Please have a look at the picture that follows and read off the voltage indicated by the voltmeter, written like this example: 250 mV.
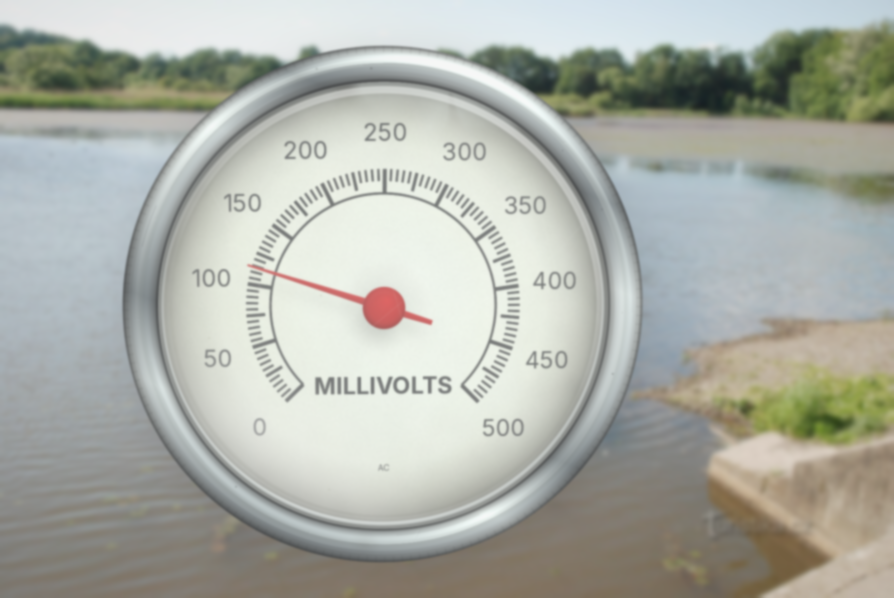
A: 115 mV
